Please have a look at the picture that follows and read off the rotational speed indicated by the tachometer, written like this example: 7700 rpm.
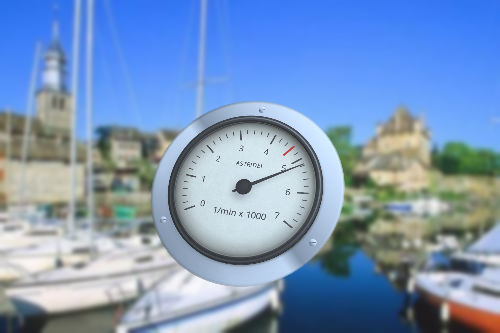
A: 5200 rpm
